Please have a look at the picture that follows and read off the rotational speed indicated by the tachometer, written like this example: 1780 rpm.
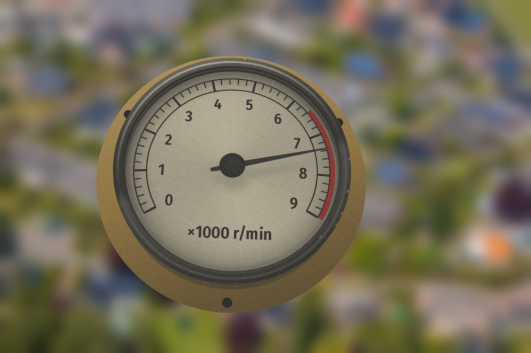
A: 7400 rpm
